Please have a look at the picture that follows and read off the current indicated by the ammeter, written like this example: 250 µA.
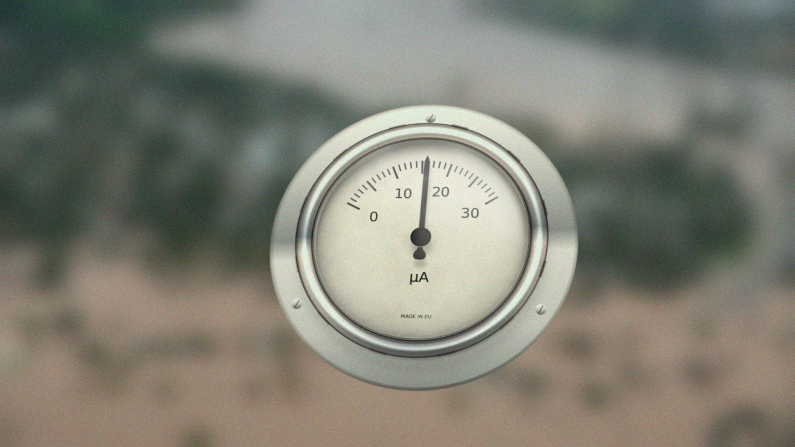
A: 16 µA
